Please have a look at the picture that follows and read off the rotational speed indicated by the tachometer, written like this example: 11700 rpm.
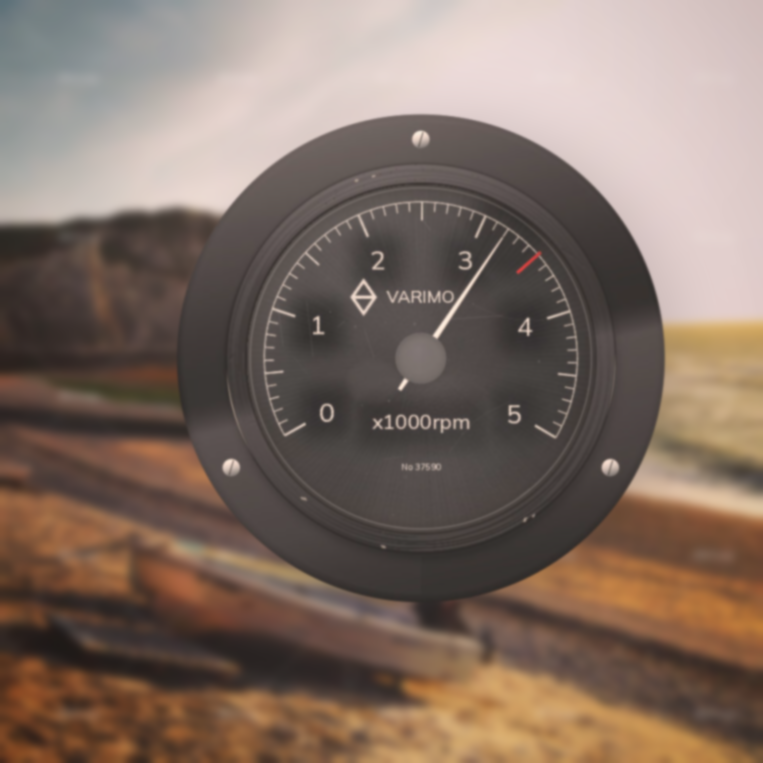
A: 3200 rpm
